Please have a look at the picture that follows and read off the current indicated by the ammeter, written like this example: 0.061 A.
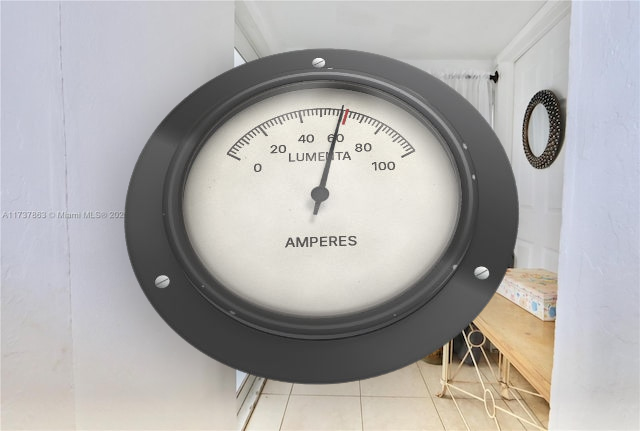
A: 60 A
